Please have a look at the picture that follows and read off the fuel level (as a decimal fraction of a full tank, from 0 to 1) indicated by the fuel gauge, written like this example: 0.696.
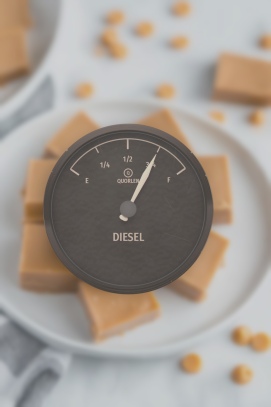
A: 0.75
